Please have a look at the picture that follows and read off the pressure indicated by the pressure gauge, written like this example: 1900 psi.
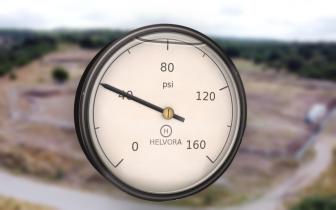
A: 40 psi
